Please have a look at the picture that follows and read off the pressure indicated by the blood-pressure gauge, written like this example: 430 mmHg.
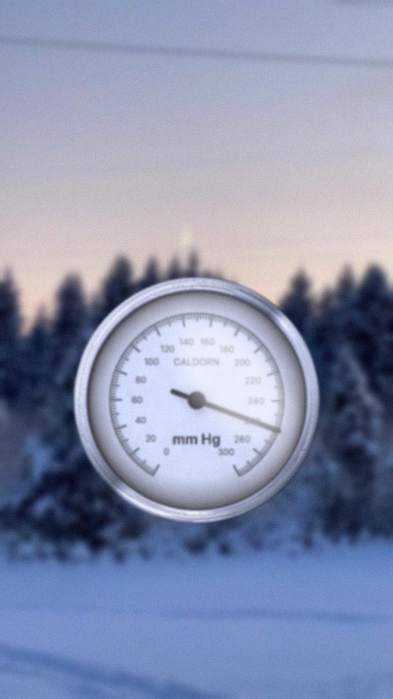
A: 260 mmHg
